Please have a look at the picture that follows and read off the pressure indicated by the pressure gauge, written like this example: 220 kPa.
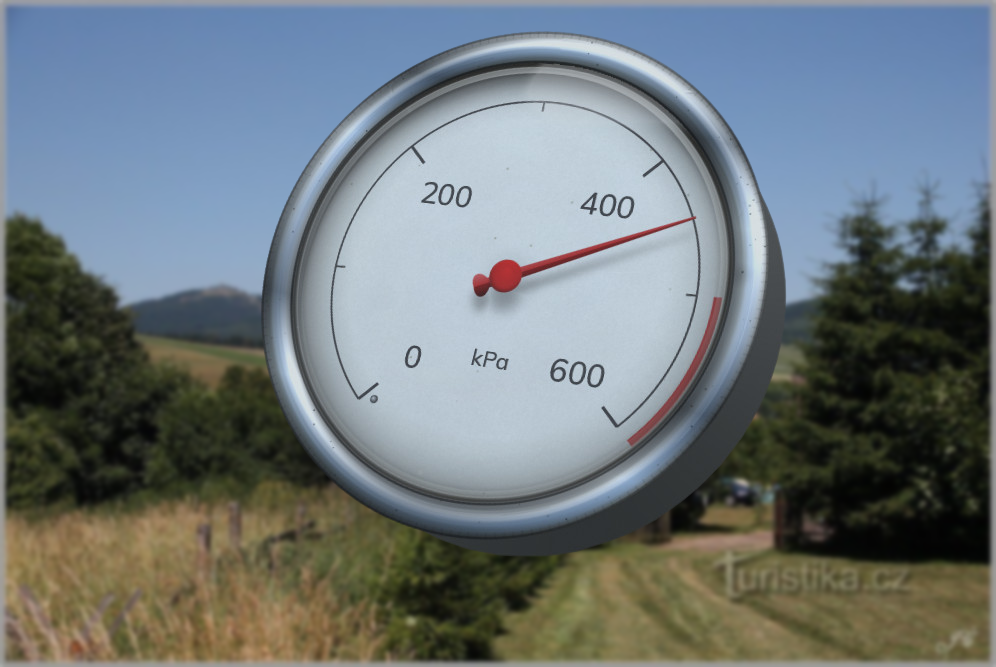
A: 450 kPa
